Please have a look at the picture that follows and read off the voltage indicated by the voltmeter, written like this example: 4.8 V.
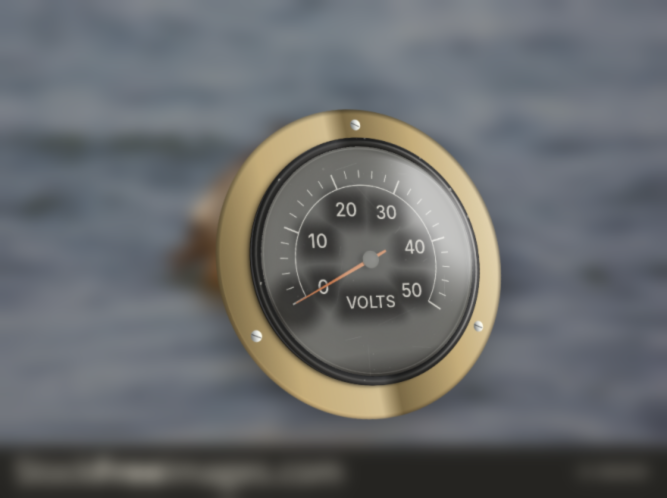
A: 0 V
